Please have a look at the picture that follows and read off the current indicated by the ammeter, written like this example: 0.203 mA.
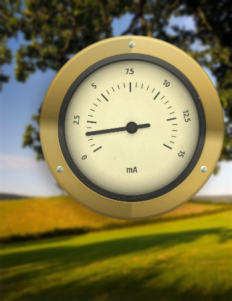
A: 1.5 mA
